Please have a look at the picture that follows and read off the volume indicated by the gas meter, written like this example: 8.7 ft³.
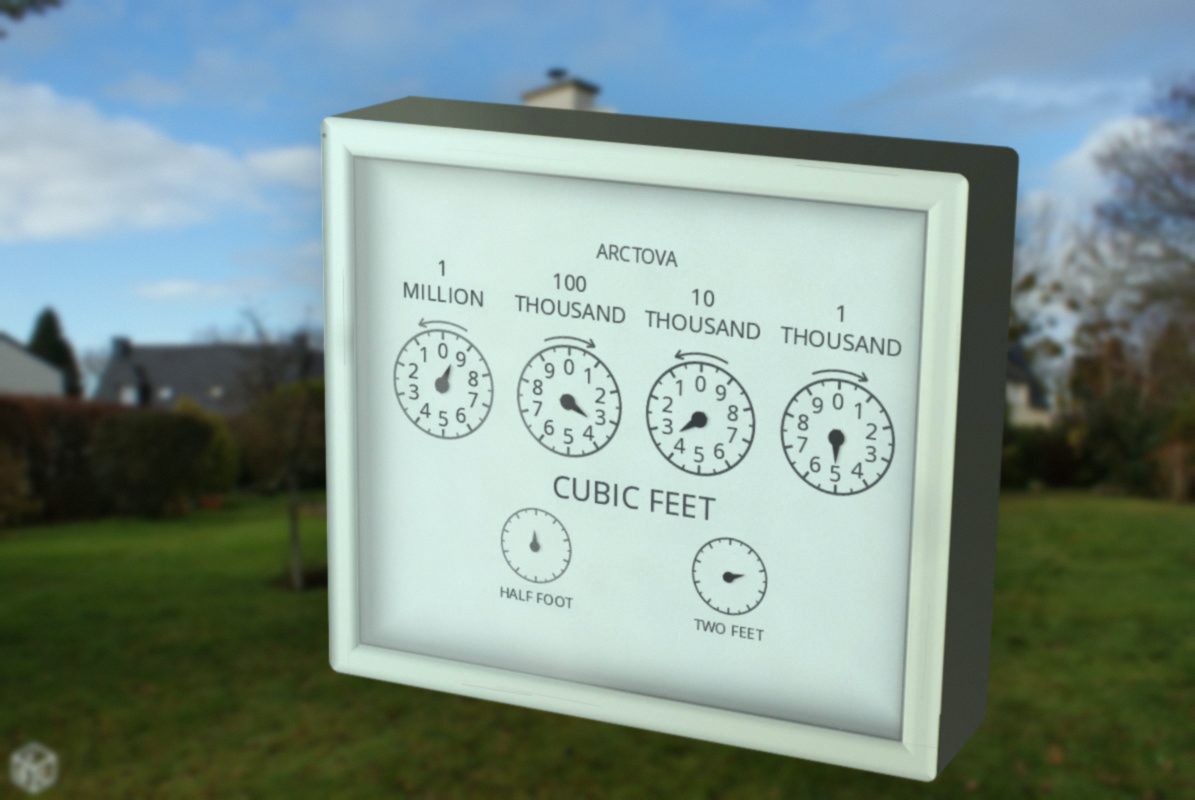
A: 933500 ft³
